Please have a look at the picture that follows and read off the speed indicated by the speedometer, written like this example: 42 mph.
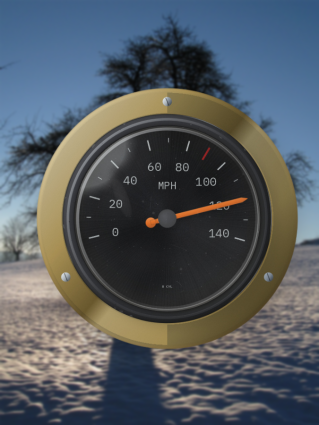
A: 120 mph
